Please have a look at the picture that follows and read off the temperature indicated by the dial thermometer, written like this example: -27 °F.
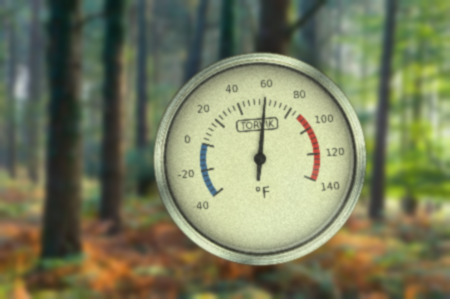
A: 60 °F
